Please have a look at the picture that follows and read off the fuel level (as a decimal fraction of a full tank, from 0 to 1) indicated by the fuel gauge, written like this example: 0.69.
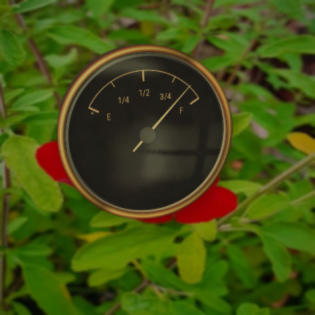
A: 0.875
